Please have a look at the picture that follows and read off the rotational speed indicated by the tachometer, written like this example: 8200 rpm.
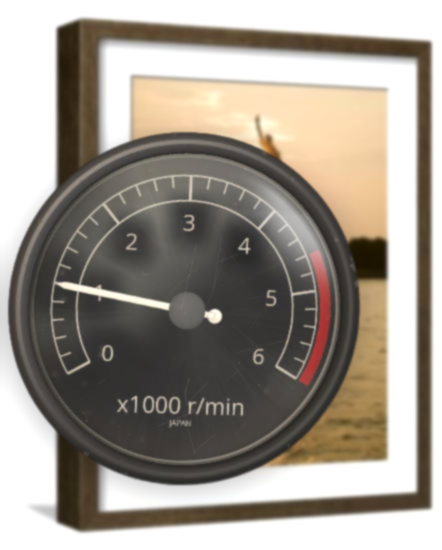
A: 1000 rpm
